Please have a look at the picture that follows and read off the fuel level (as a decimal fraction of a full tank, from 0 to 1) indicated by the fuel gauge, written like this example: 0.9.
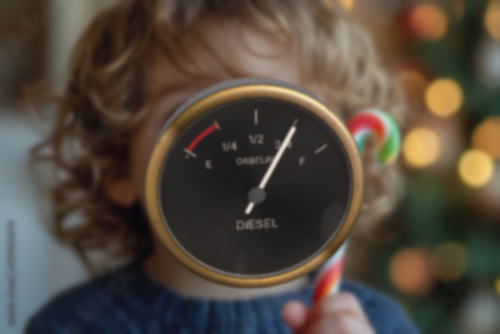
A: 0.75
